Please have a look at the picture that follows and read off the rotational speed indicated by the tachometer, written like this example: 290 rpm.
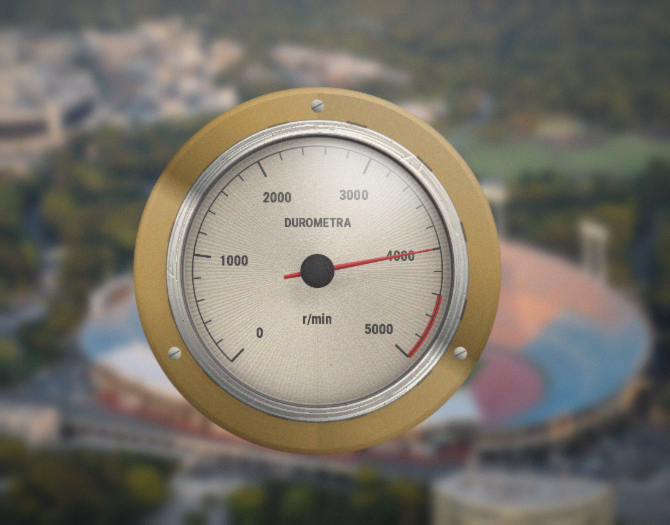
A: 4000 rpm
